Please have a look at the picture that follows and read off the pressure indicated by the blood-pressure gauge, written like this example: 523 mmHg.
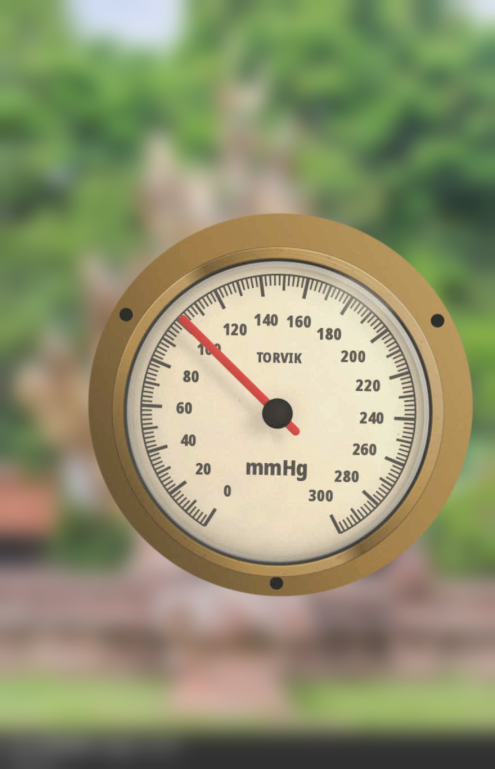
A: 102 mmHg
